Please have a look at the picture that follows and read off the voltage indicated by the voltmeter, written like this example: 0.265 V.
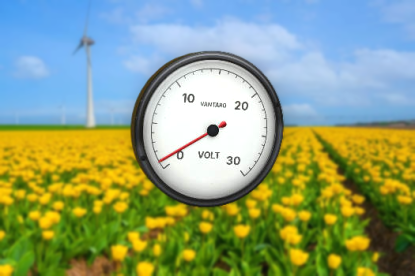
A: 1 V
